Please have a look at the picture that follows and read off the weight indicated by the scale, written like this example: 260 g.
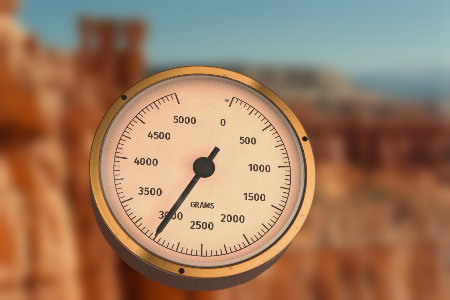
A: 3000 g
